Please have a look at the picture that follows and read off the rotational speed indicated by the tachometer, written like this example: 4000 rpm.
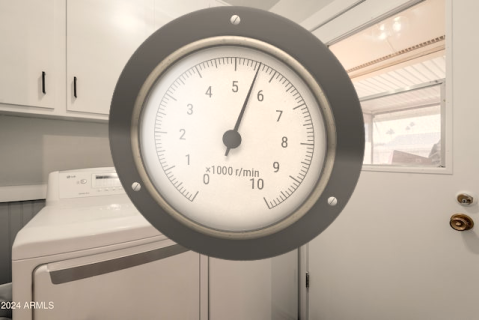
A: 5600 rpm
